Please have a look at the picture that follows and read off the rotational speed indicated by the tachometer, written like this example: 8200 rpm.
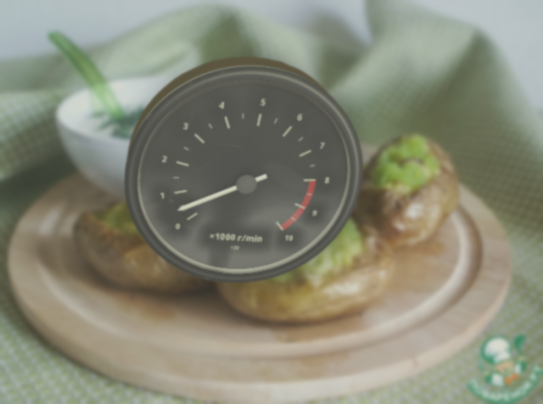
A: 500 rpm
